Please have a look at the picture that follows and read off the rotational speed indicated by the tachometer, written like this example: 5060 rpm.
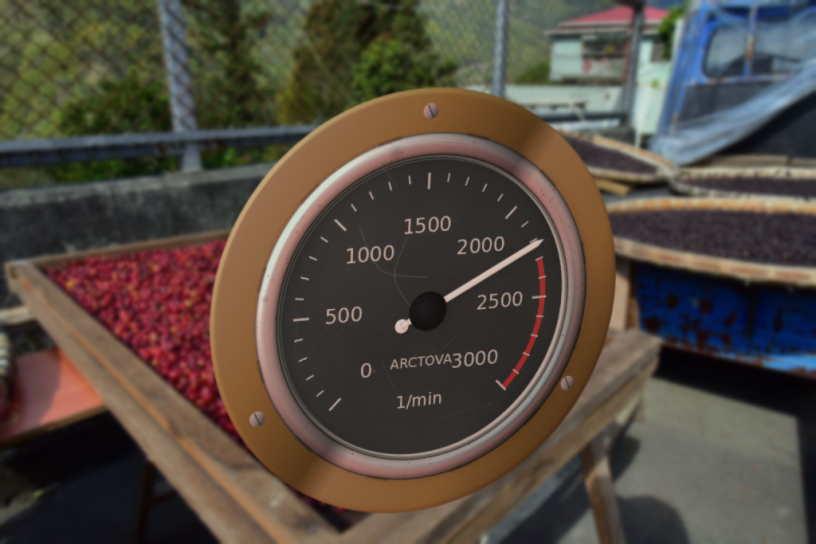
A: 2200 rpm
